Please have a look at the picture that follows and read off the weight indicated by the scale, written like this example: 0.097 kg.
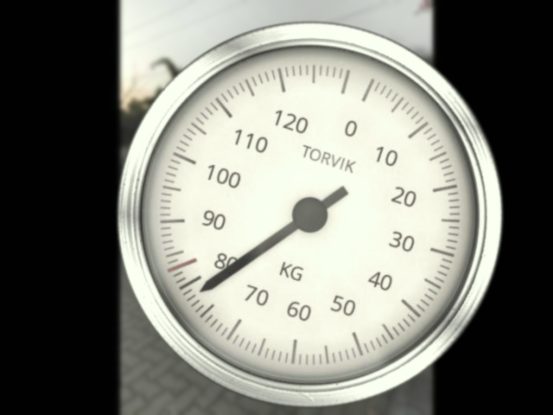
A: 78 kg
